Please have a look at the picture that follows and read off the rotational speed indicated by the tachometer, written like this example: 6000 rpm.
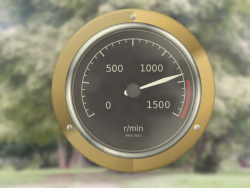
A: 1200 rpm
